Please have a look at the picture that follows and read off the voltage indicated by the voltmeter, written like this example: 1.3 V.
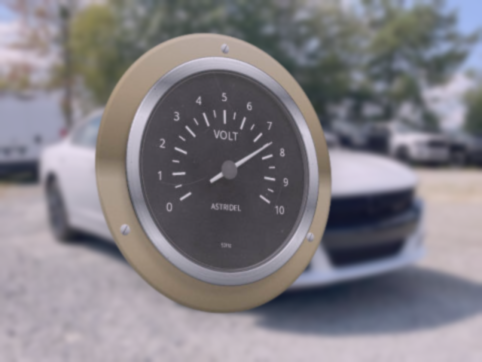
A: 7.5 V
